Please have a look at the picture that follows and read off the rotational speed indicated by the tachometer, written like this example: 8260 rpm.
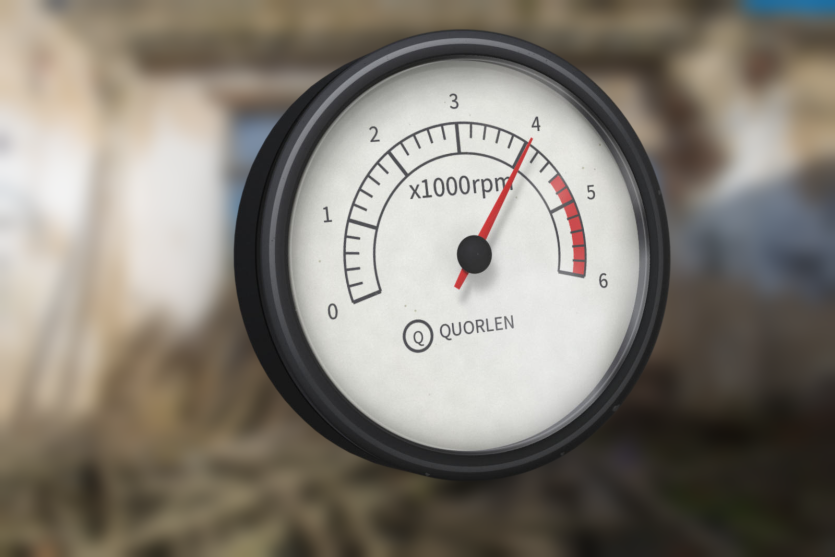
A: 4000 rpm
